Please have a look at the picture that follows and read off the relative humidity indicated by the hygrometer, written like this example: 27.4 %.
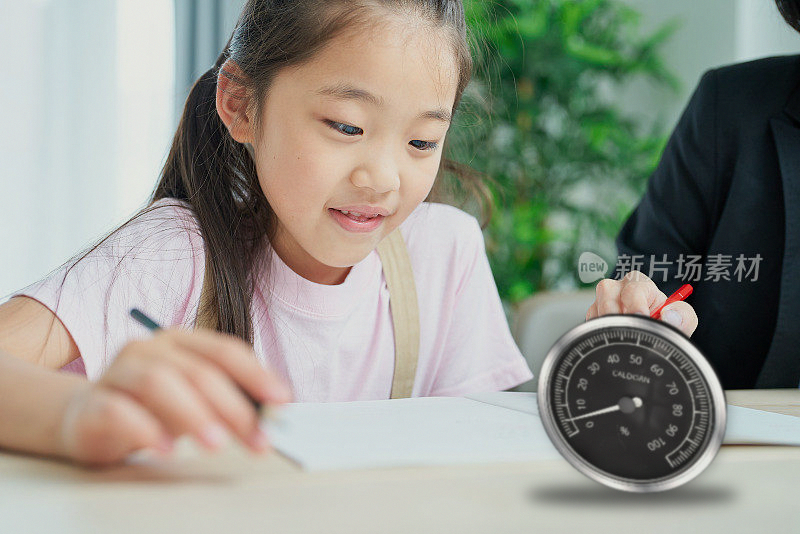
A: 5 %
